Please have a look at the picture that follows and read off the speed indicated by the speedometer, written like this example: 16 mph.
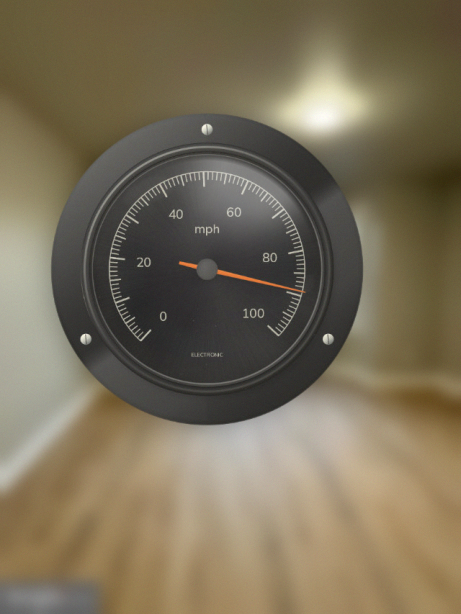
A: 89 mph
